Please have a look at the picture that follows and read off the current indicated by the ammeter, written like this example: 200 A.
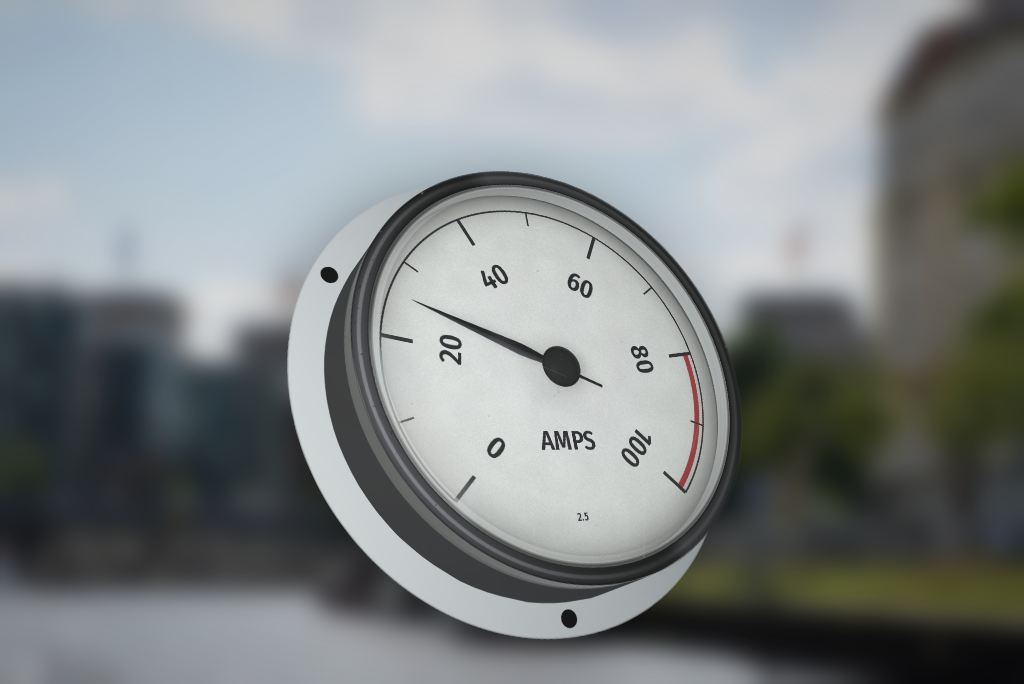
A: 25 A
